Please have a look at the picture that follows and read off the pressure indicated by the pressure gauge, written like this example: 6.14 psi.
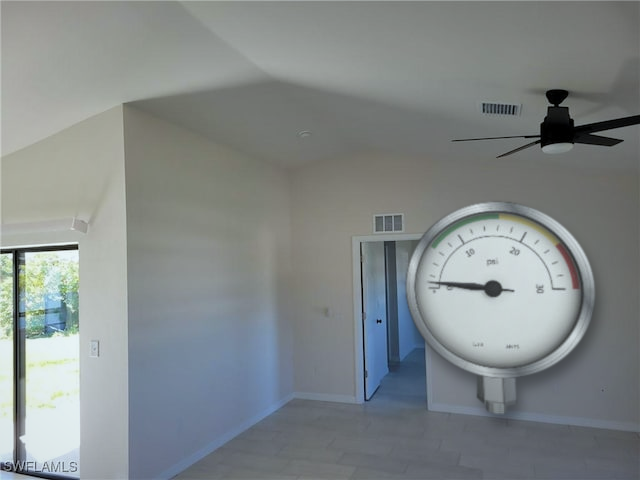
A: 1 psi
